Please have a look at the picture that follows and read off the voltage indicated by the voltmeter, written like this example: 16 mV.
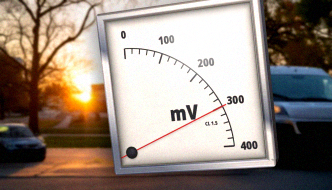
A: 300 mV
